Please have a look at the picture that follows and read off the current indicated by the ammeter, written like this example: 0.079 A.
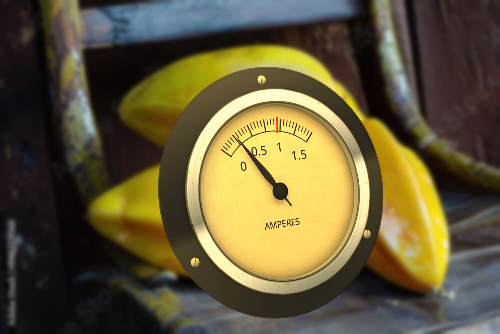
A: 0.25 A
